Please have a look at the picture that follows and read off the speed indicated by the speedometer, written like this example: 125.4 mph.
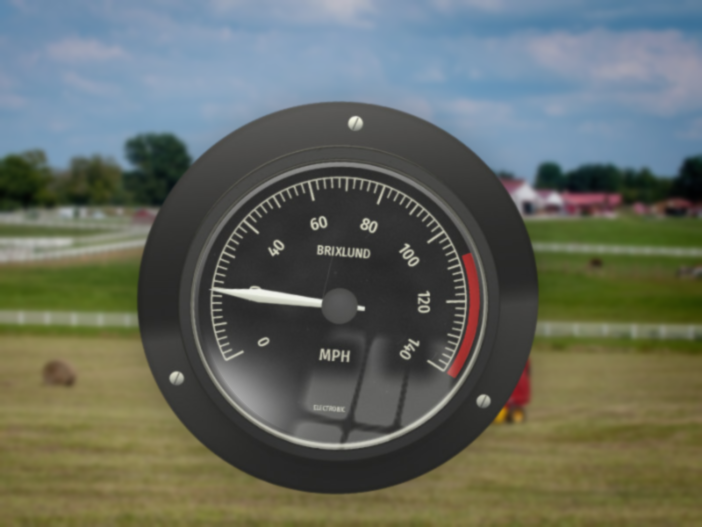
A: 20 mph
